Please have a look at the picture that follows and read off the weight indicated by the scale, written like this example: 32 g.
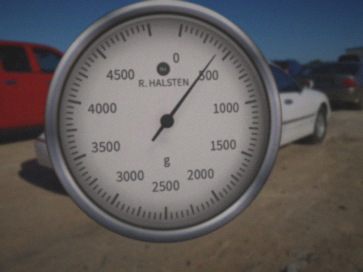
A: 400 g
